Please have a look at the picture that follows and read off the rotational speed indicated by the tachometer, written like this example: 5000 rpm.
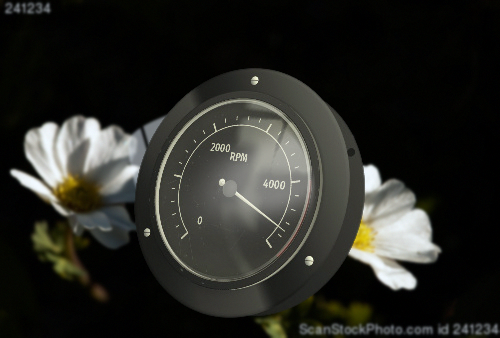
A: 4700 rpm
